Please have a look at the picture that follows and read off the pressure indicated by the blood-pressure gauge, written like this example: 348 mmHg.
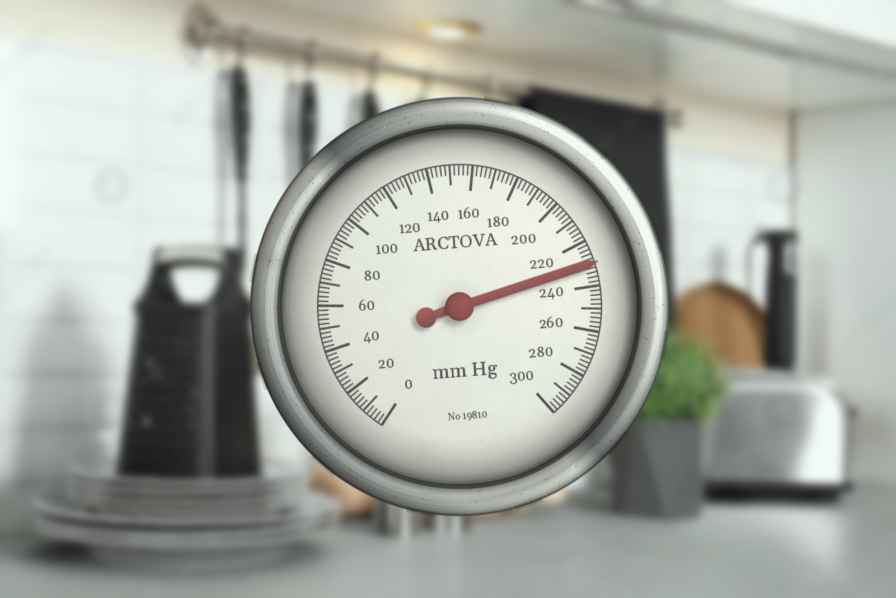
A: 230 mmHg
